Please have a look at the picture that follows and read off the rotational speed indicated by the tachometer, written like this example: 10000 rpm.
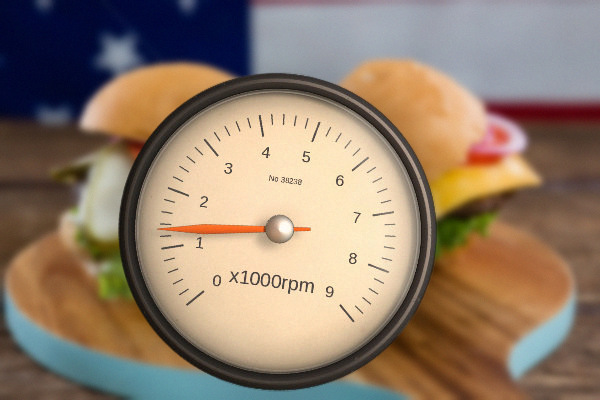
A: 1300 rpm
